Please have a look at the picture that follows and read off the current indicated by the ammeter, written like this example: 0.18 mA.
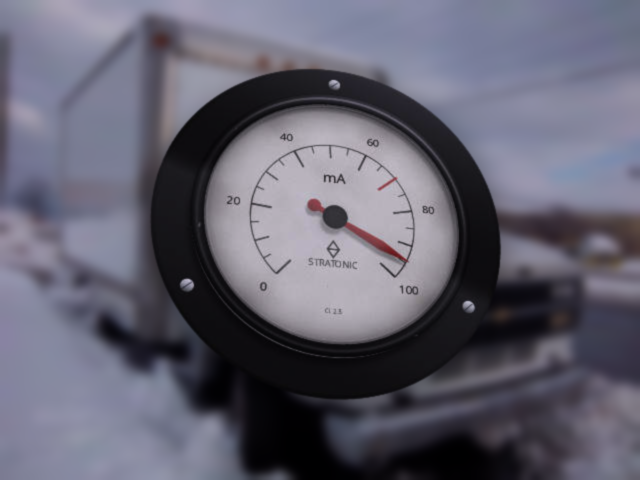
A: 95 mA
